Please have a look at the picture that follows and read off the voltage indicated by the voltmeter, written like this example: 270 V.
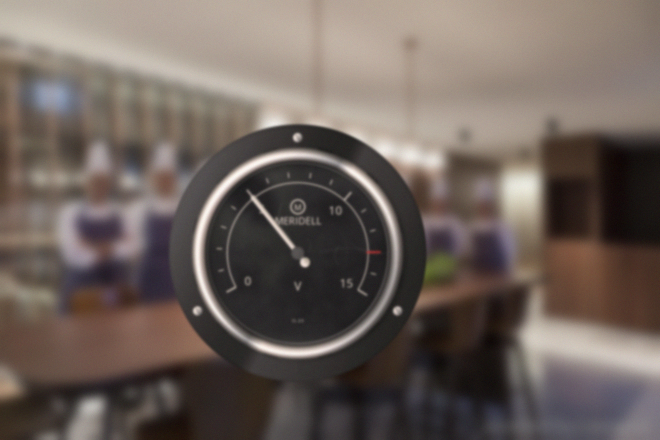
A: 5 V
